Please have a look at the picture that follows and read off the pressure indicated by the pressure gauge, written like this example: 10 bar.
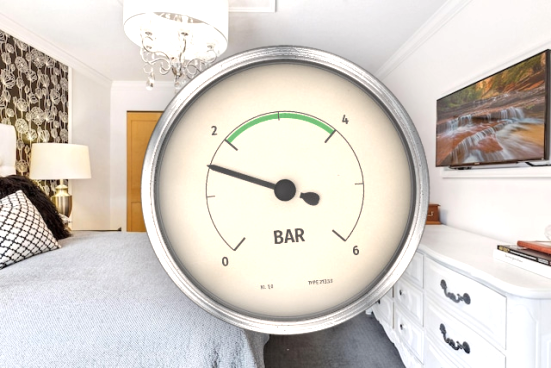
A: 1.5 bar
